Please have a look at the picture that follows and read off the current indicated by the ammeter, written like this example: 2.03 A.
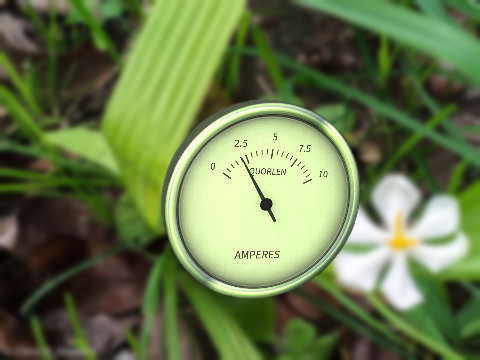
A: 2 A
